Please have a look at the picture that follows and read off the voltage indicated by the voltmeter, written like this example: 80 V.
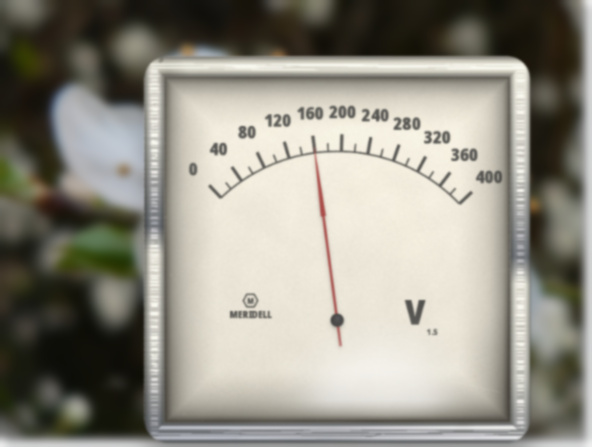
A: 160 V
